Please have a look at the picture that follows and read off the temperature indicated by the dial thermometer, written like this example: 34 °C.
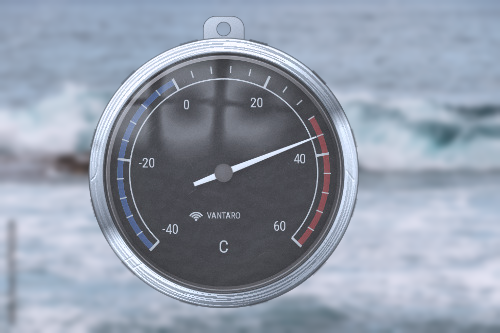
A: 36 °C
